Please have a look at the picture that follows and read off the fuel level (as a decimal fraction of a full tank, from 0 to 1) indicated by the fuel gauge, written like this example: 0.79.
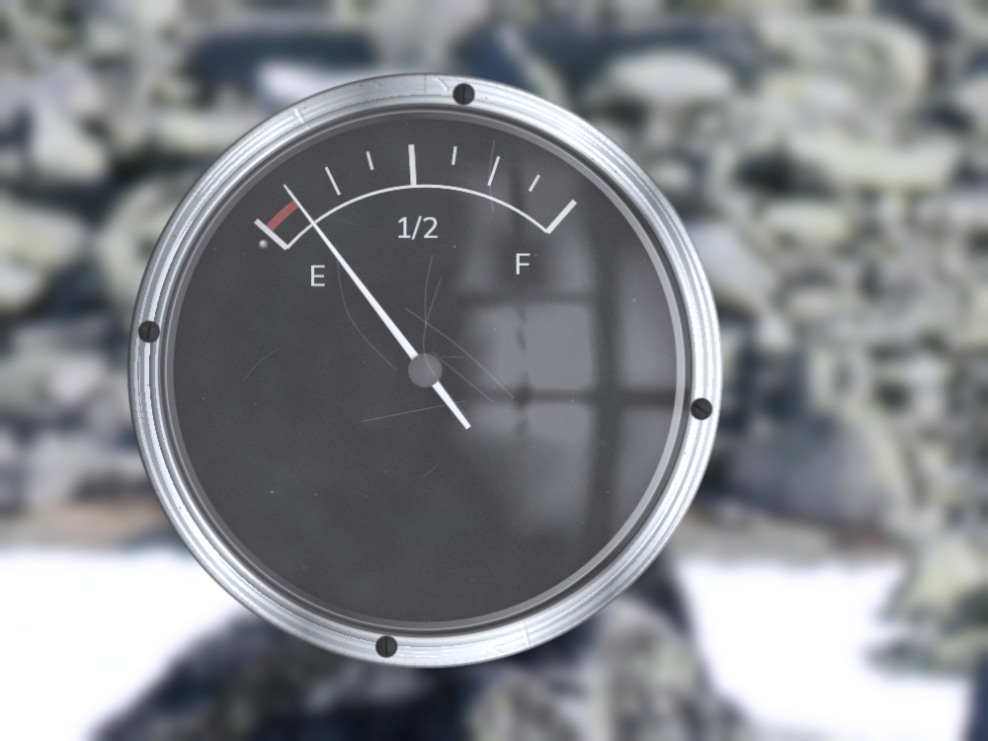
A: 0.125
